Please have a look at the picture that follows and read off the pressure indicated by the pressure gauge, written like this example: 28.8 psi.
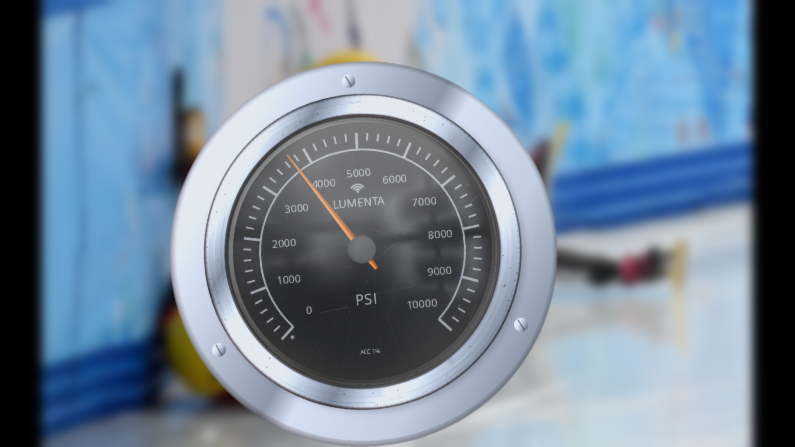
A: 3700 psi
